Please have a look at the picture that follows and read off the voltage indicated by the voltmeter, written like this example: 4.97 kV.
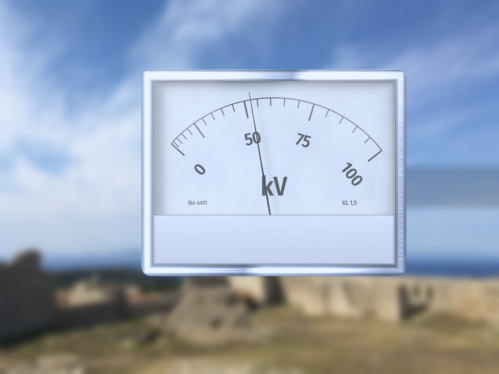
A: 52.5 kV
